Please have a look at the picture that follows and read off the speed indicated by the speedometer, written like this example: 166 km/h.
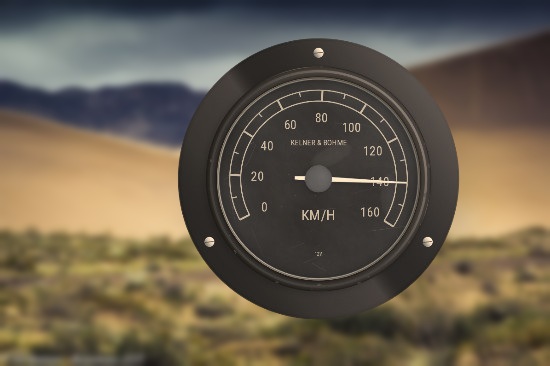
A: 140 km/h
